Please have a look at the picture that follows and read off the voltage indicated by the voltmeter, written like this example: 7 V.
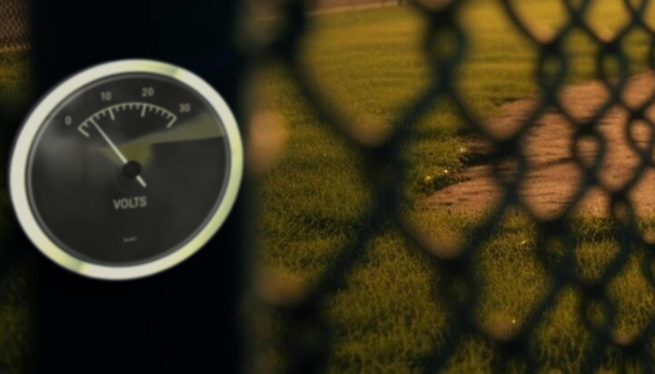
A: 4 V
